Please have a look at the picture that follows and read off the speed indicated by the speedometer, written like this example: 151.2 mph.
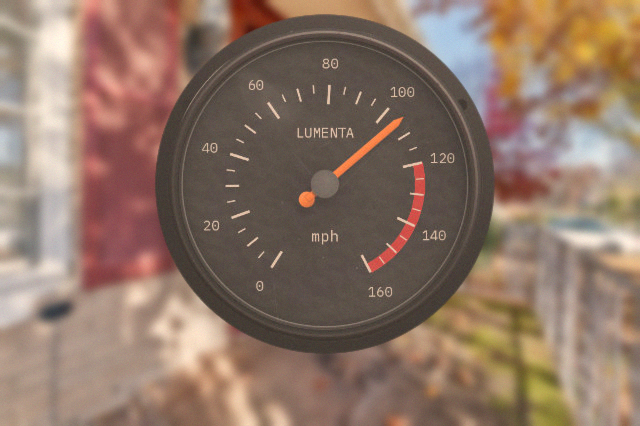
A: 105 mph
